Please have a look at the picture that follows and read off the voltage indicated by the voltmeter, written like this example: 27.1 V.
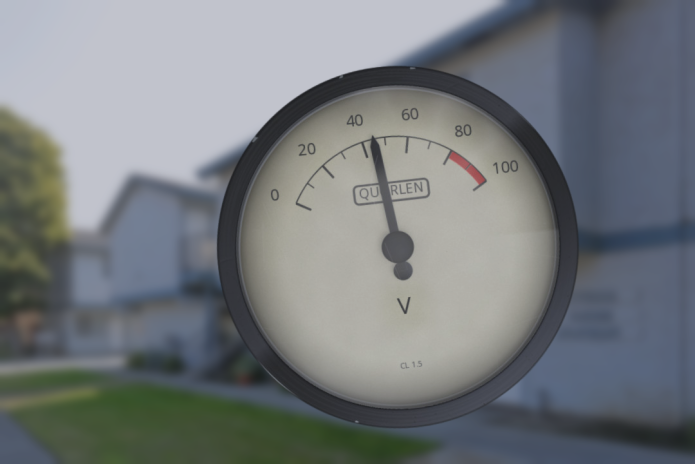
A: 45 V
